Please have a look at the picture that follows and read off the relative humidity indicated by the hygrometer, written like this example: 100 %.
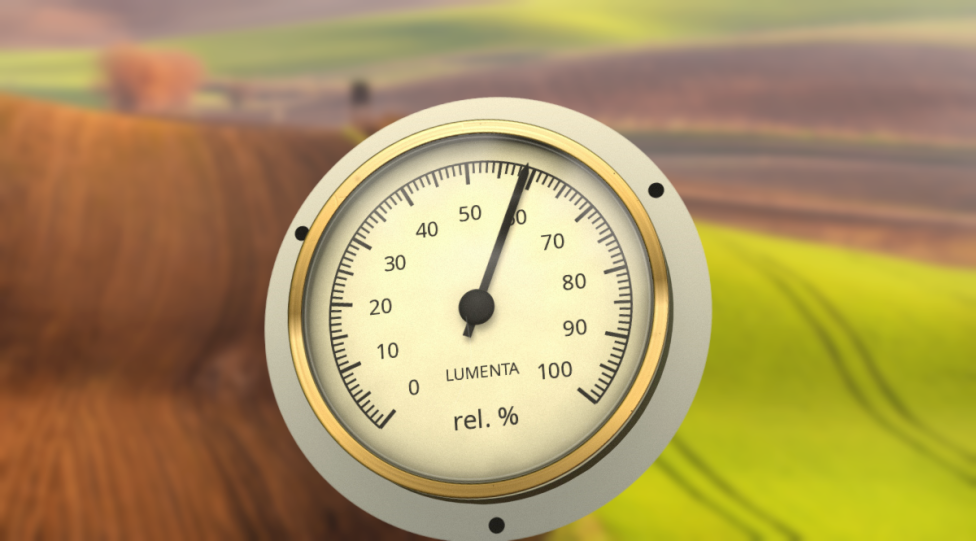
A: 59 %
